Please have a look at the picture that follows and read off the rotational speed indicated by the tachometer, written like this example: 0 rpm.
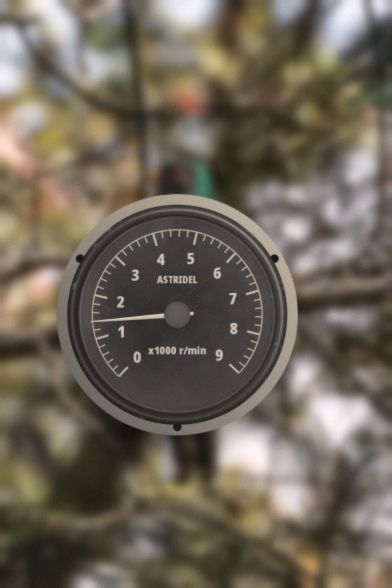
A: 1400 rpm
